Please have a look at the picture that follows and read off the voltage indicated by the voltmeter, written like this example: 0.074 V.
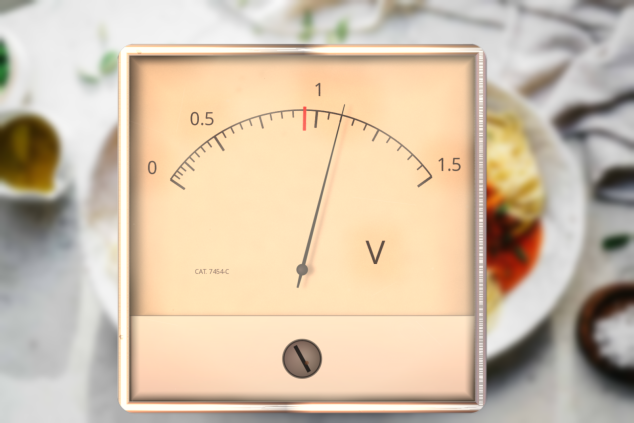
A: 1.1 V
